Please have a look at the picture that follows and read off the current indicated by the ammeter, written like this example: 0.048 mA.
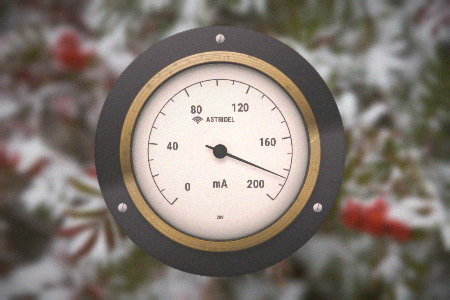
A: 185 mA
